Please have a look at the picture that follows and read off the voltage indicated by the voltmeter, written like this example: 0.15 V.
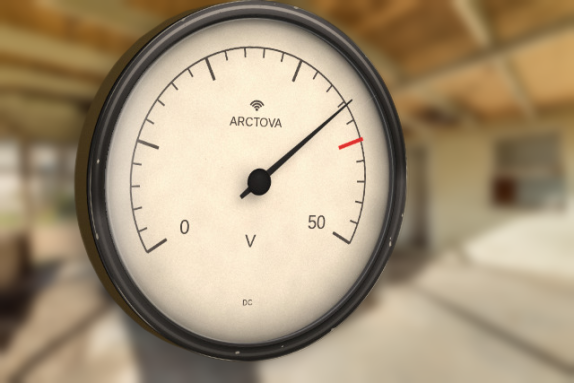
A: 36 V
